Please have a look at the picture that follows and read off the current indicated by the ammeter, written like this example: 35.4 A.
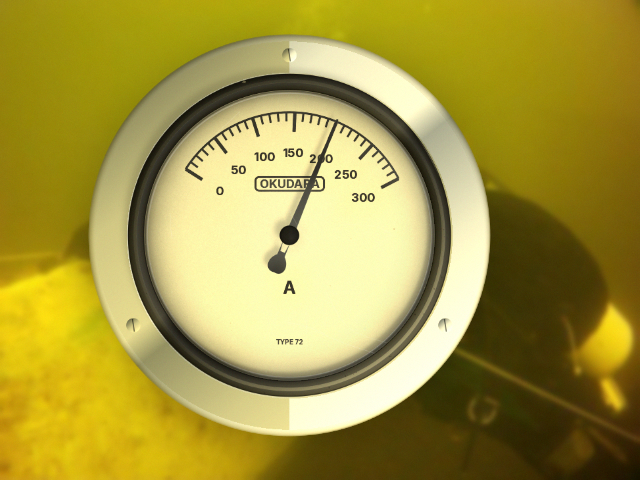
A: 200 A
